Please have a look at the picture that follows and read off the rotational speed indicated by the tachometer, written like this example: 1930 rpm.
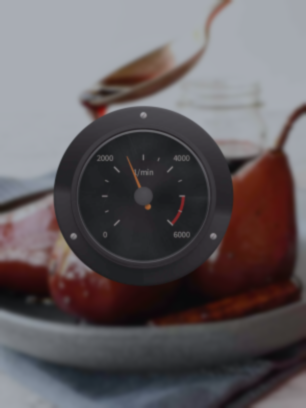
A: 2500 rpm
